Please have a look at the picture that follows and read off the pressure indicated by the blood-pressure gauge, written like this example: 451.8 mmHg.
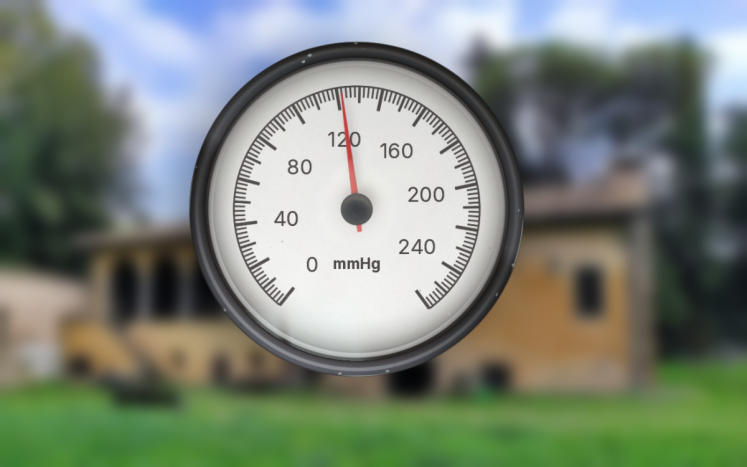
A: 122 mmHg
